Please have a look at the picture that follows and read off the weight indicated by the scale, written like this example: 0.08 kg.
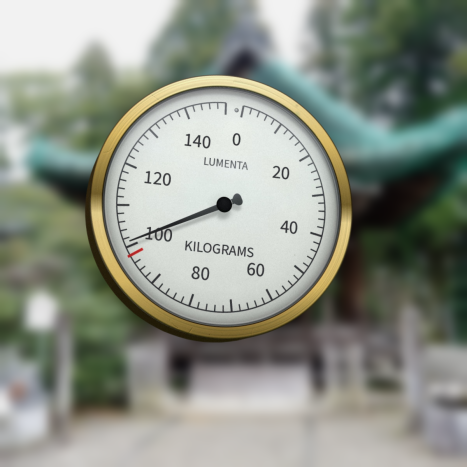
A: 101 kg
